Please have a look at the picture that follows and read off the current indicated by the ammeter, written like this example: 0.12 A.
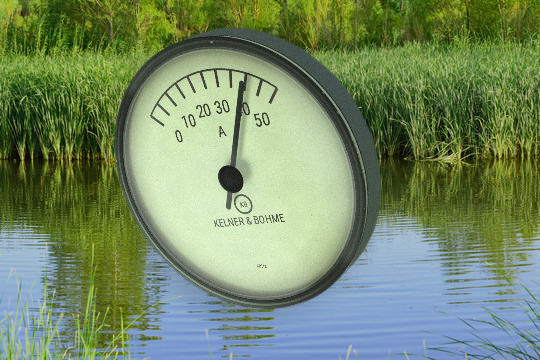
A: 40 A
